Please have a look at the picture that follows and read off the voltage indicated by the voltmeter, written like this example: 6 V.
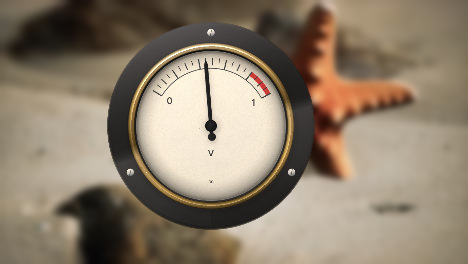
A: 0.45 V
